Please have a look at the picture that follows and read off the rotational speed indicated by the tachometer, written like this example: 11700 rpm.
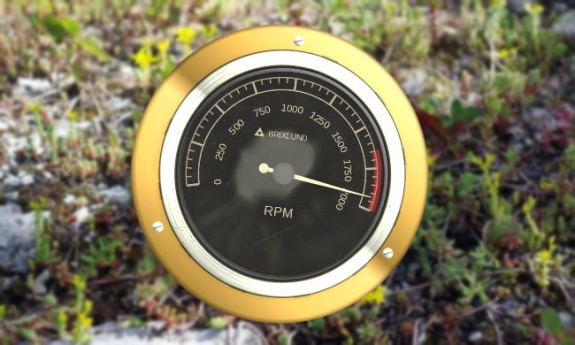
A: 1925 rpm
